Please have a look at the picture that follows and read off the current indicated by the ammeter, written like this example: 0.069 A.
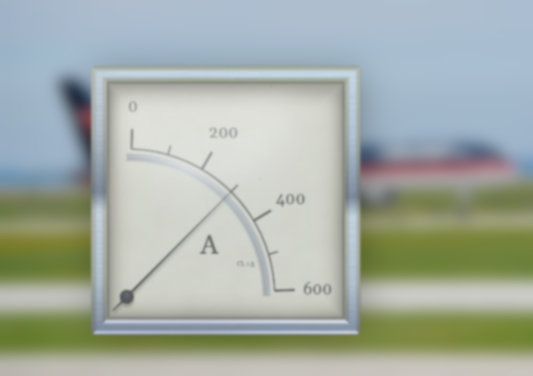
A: 300 A
